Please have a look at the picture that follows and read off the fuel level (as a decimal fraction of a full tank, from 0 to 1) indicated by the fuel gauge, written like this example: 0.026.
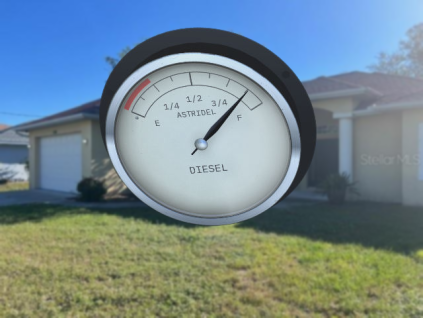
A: 0.875
